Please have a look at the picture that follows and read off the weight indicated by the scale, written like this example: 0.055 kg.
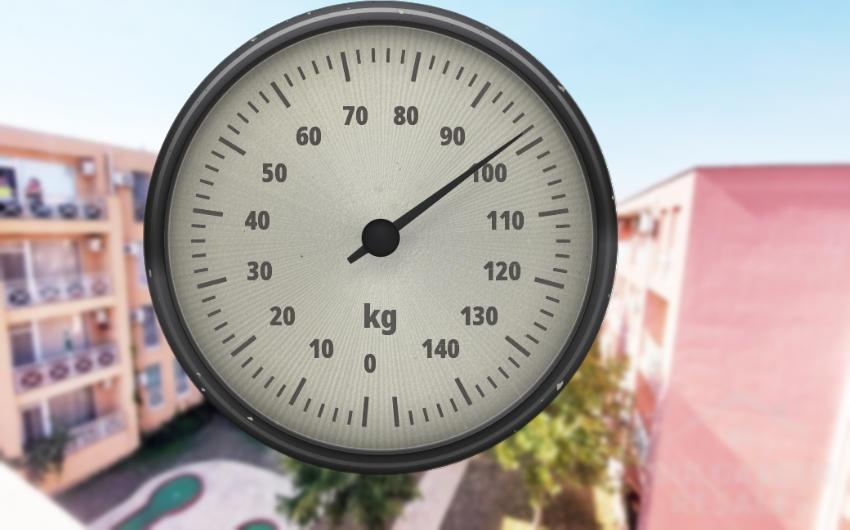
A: 98 kg
